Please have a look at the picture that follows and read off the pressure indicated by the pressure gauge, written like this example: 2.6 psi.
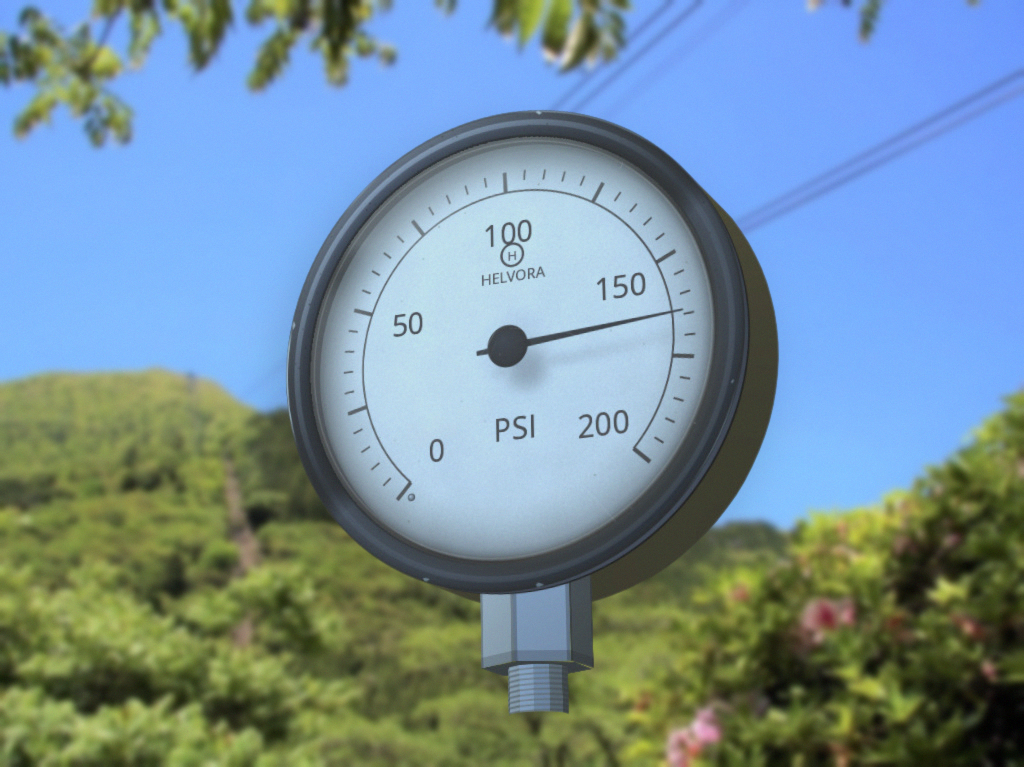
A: 165 psi
